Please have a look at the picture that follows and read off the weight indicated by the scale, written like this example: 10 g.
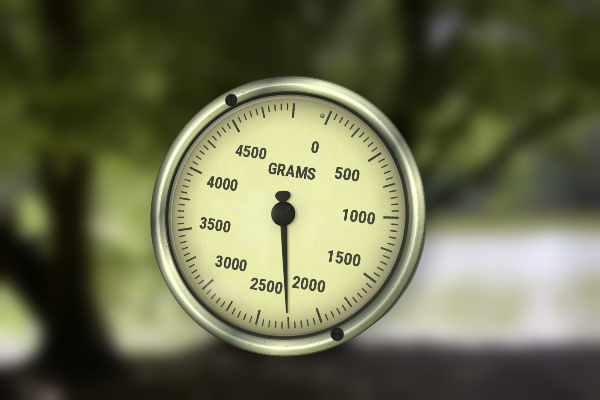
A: 2250 g
